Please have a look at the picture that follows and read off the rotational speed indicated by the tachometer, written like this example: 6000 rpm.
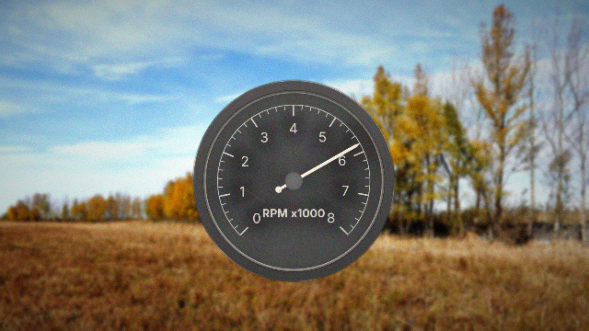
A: 5800 rpm
